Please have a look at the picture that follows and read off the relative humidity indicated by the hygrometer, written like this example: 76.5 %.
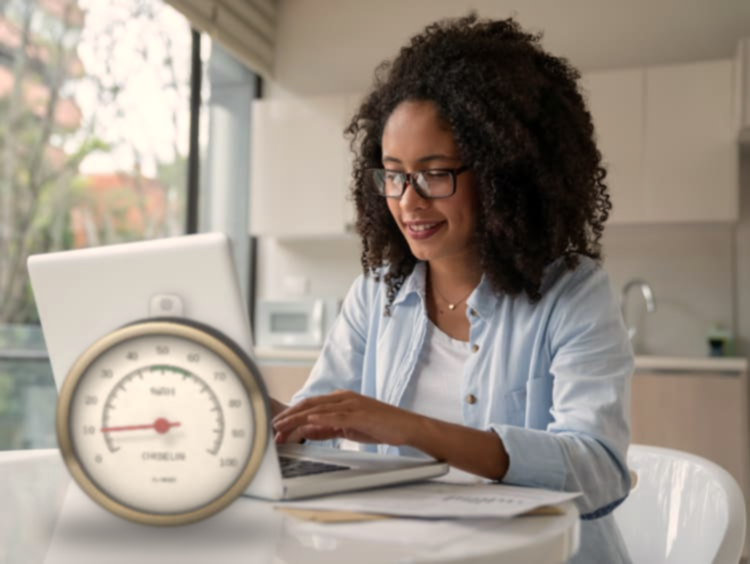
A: 10 %
